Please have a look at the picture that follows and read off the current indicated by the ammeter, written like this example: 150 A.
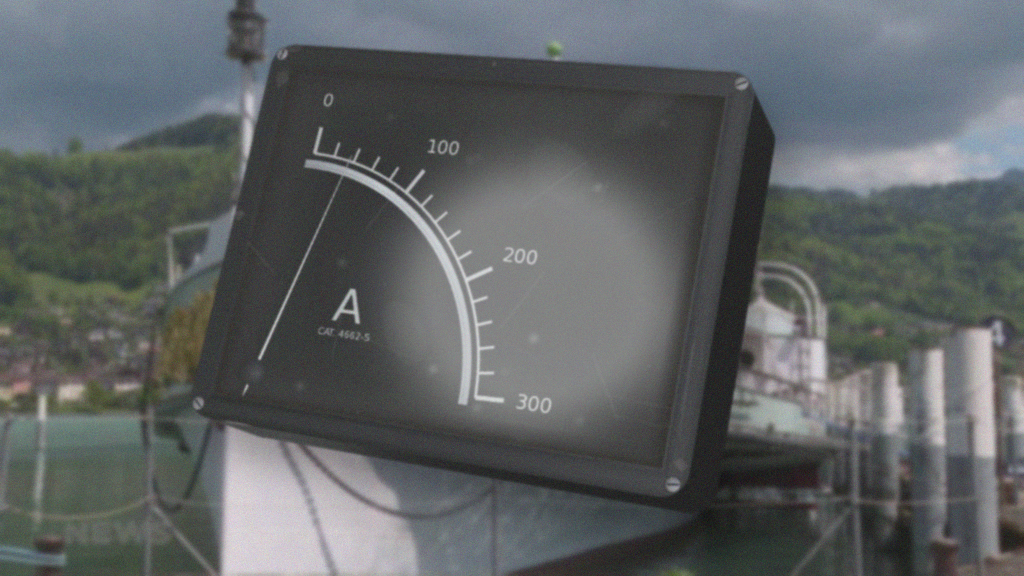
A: 40 A
